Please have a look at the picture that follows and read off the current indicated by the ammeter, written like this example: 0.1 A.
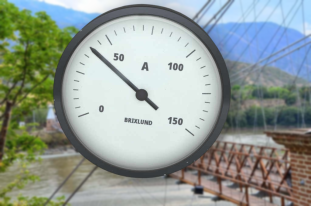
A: 40 A
